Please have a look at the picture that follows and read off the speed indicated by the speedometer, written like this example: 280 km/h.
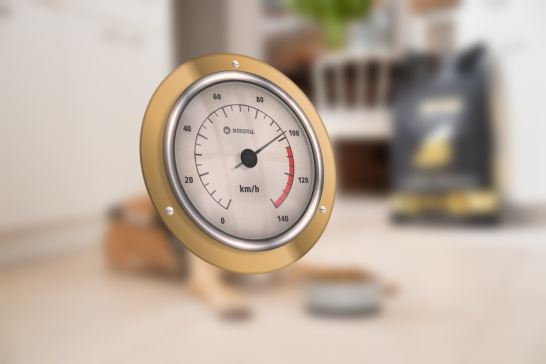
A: 97.5 km/h
